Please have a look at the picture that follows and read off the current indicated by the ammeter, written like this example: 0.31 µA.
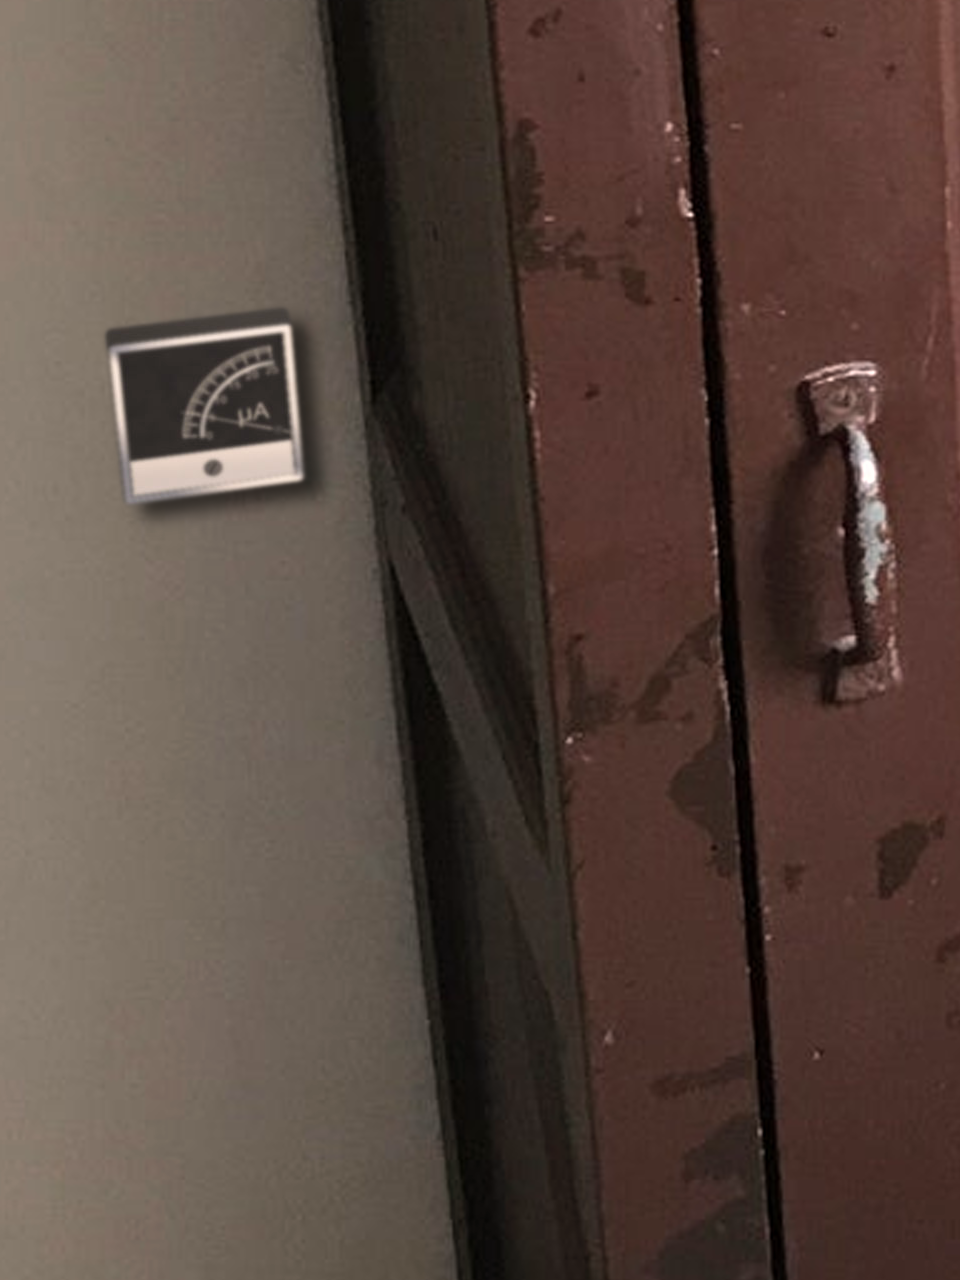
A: 5 µA
